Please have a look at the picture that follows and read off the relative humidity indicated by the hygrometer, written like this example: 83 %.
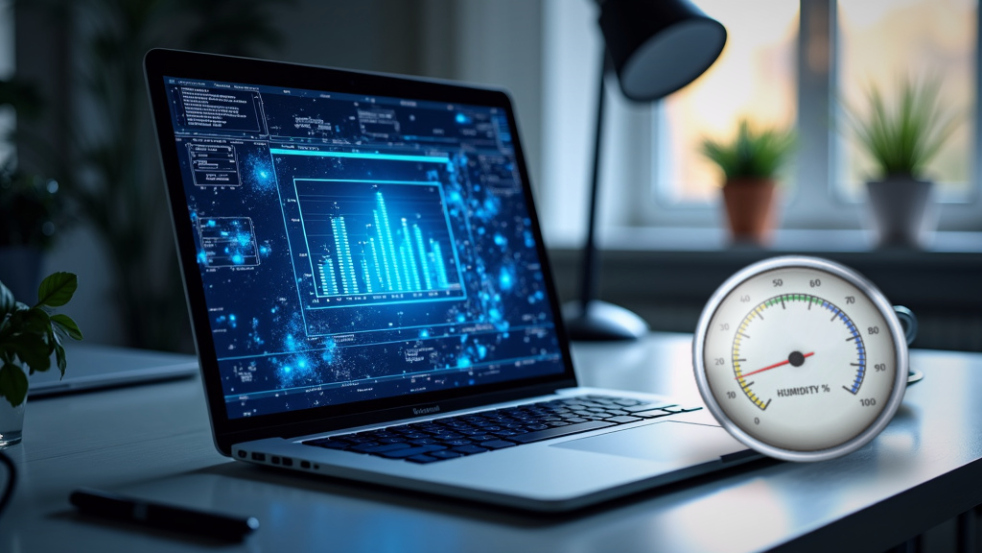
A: 14 %
